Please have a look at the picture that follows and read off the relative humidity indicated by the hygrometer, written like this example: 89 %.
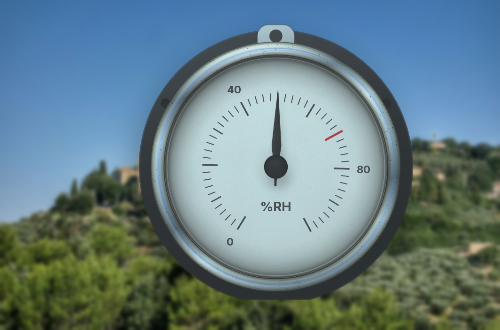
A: 50 %
